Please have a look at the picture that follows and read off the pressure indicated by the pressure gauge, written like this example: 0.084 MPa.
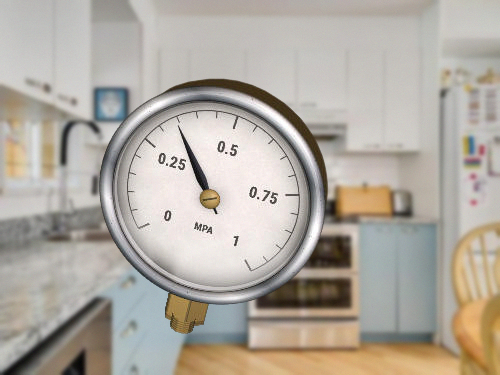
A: 0.35 MPa
